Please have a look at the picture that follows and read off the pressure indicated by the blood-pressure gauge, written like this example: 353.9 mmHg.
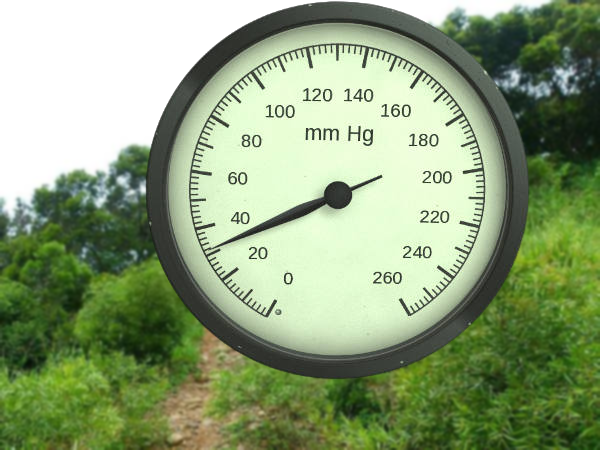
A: 32 mmHg
